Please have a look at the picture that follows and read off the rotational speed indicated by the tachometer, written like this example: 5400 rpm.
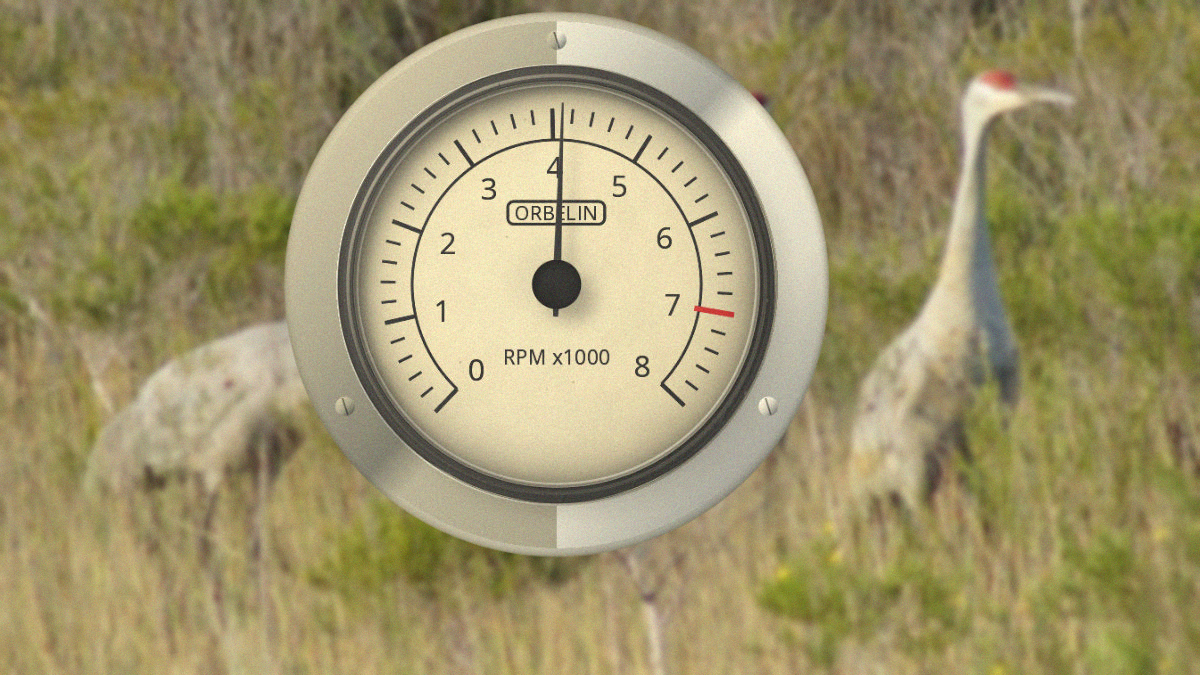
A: 4100 rpm
